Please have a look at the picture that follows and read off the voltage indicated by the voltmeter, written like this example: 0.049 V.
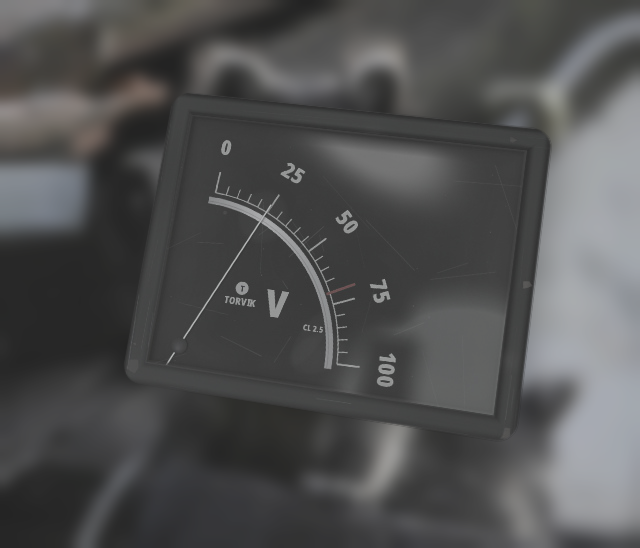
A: 25 V
